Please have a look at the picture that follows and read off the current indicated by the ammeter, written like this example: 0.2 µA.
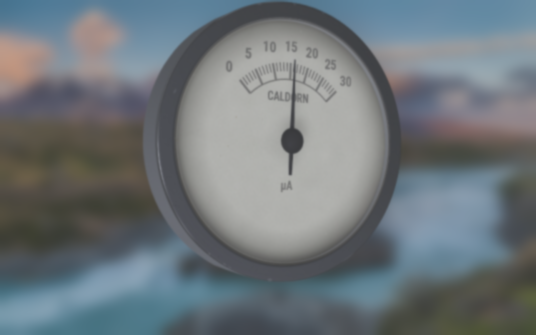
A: 15 µA
